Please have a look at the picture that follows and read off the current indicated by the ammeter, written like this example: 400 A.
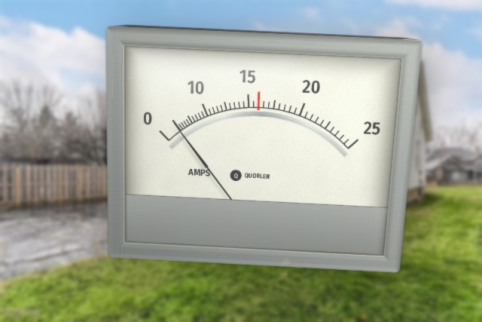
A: 5 A
